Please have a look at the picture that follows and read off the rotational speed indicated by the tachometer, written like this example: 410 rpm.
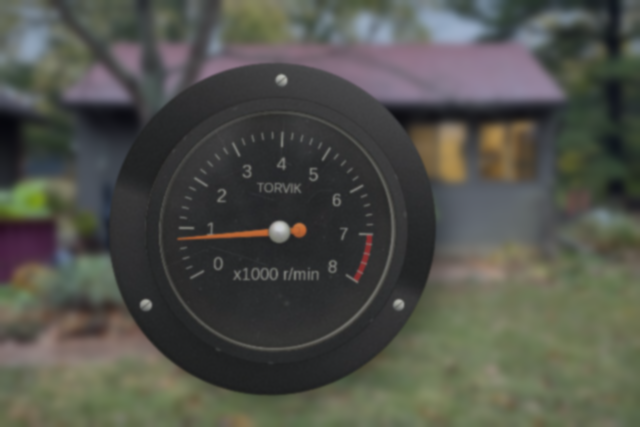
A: 800 rpm
